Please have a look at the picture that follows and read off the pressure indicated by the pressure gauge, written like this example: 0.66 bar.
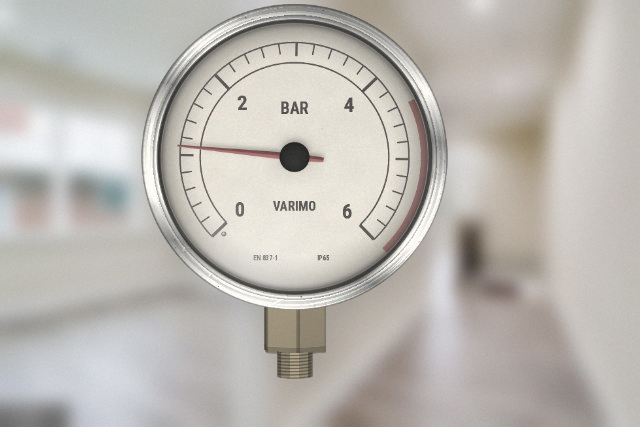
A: 1.1 bar
